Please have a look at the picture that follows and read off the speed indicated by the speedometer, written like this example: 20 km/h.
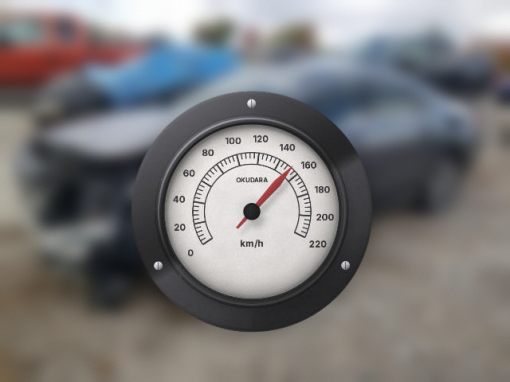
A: 152 km/h
